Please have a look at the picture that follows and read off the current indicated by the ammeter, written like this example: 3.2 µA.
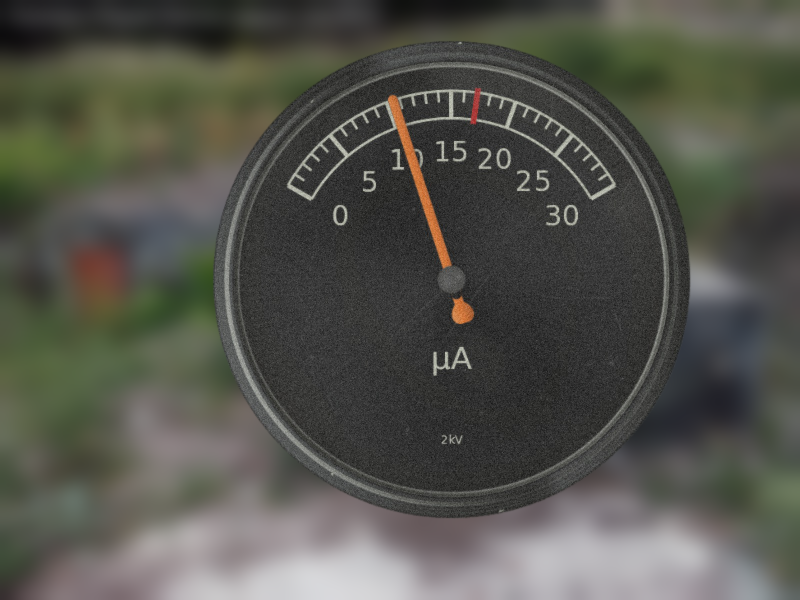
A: 10.5 µA
